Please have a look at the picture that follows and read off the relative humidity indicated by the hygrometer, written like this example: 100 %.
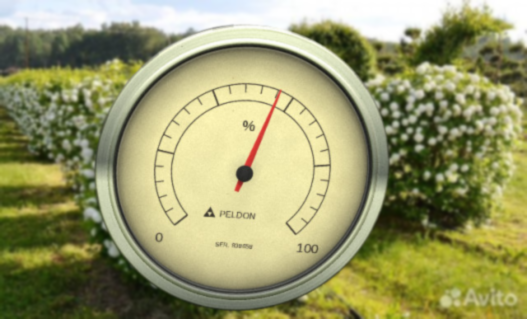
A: 56 %
